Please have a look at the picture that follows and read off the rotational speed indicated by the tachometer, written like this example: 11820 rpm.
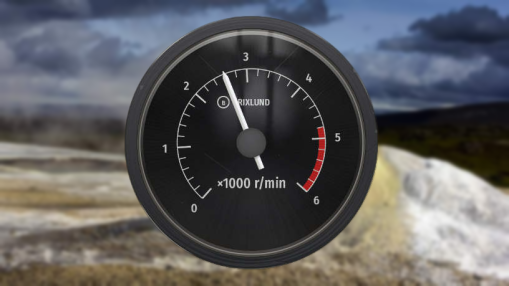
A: 2600 rpm
